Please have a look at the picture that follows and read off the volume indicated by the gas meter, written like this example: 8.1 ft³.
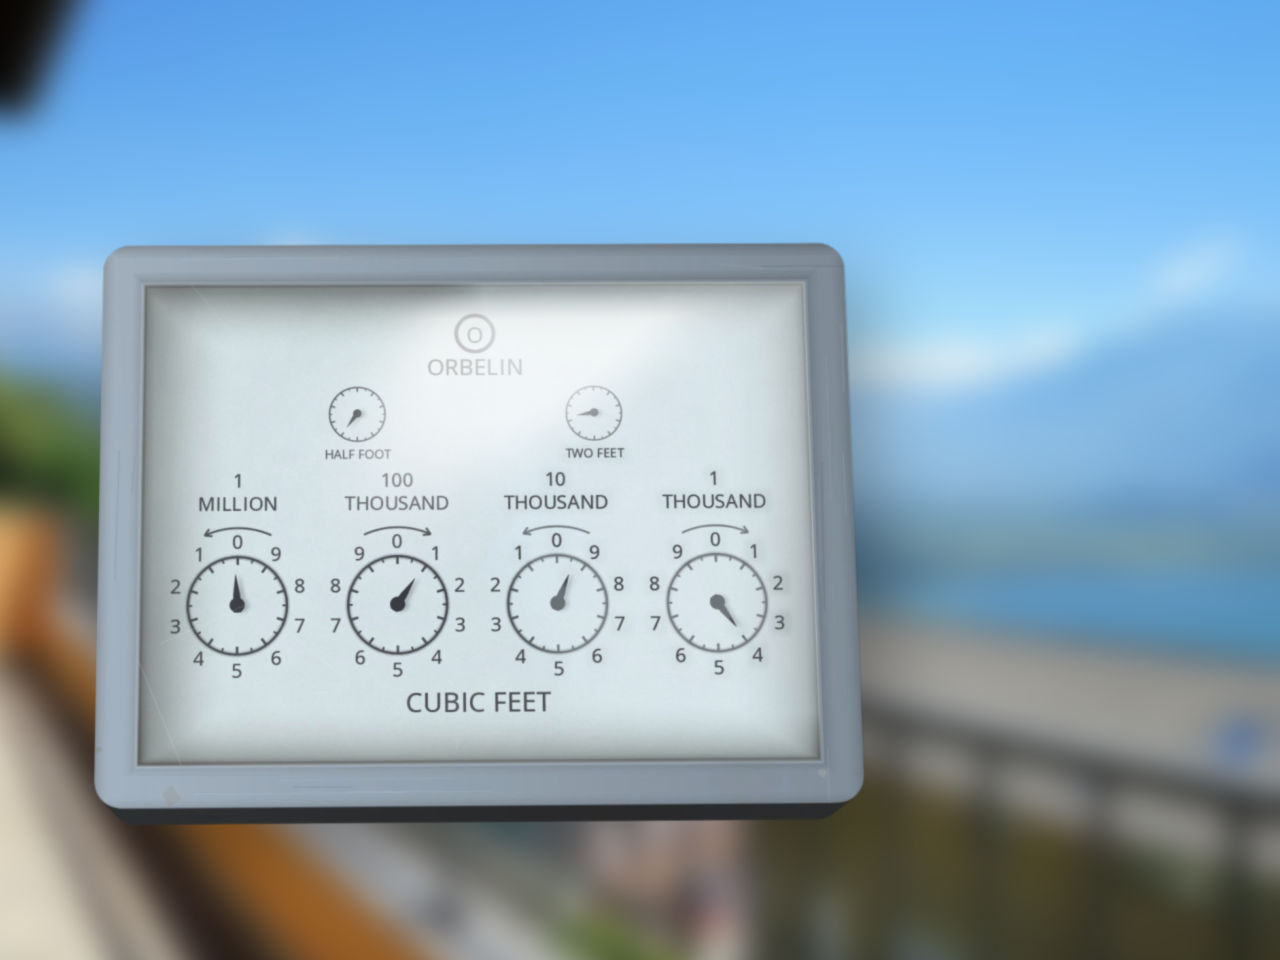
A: 9400 ft³
